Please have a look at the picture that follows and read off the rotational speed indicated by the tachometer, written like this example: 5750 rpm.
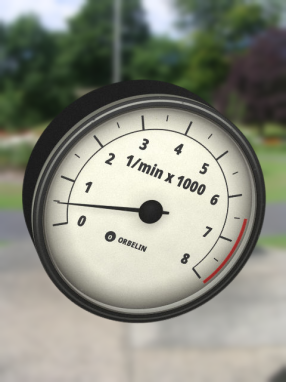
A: 500 rpm
